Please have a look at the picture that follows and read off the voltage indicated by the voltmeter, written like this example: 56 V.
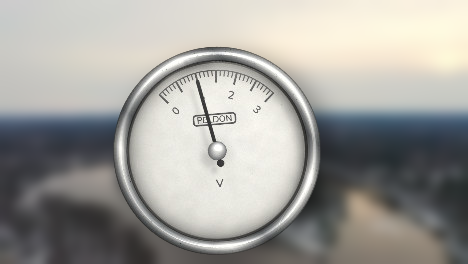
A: 1 V
